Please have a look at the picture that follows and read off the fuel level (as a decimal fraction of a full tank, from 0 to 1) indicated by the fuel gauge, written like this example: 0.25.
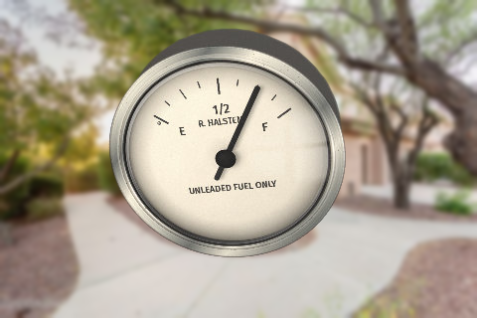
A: 0.75
